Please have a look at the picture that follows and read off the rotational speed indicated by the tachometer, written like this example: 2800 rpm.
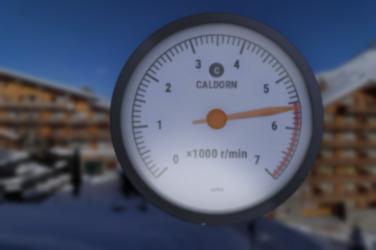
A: 5600 rpm
